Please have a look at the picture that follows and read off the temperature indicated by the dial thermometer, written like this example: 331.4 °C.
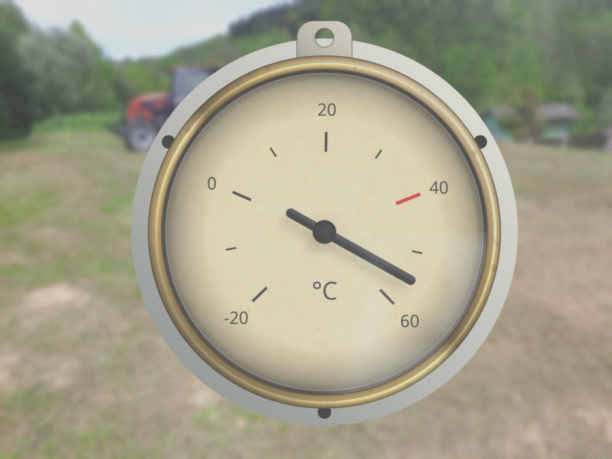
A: 55 °C
